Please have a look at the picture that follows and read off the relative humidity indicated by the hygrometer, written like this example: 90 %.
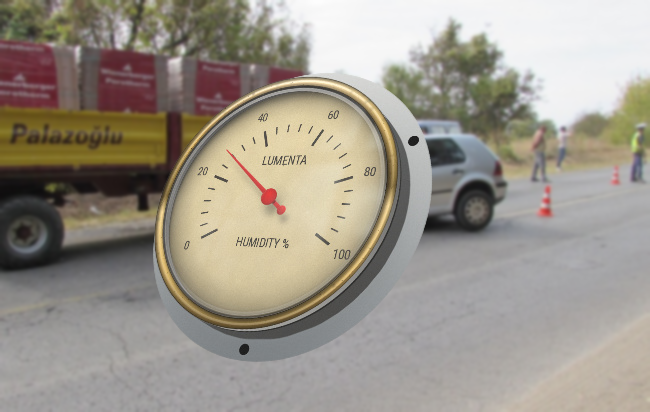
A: 28 %
